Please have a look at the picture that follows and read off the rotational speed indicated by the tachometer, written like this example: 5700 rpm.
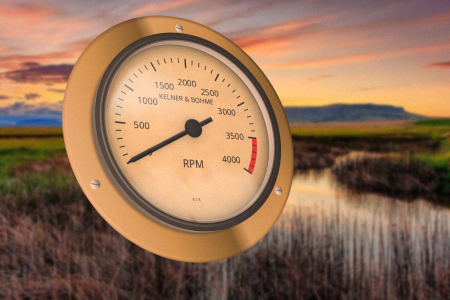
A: 0 rpm
